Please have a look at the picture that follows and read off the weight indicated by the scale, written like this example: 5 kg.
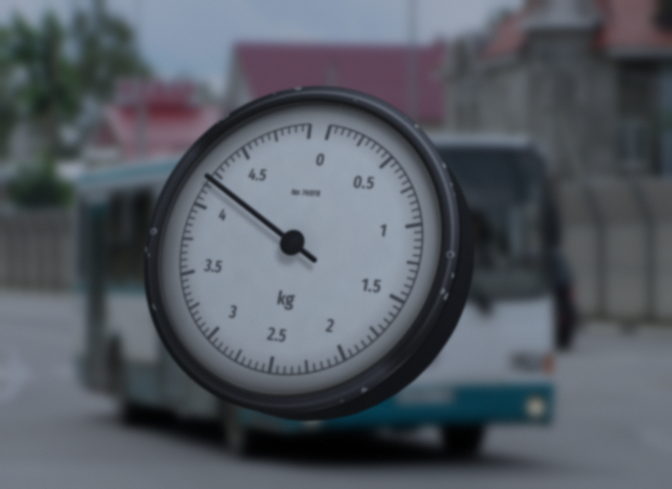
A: 4.2 kg
